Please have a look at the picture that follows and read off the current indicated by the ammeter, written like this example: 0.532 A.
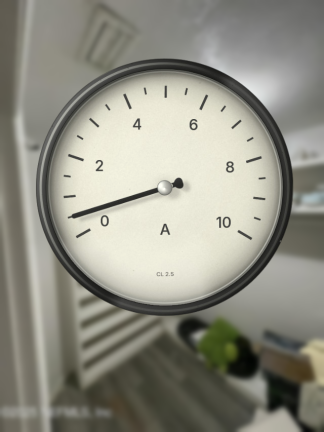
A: 0.5 A
